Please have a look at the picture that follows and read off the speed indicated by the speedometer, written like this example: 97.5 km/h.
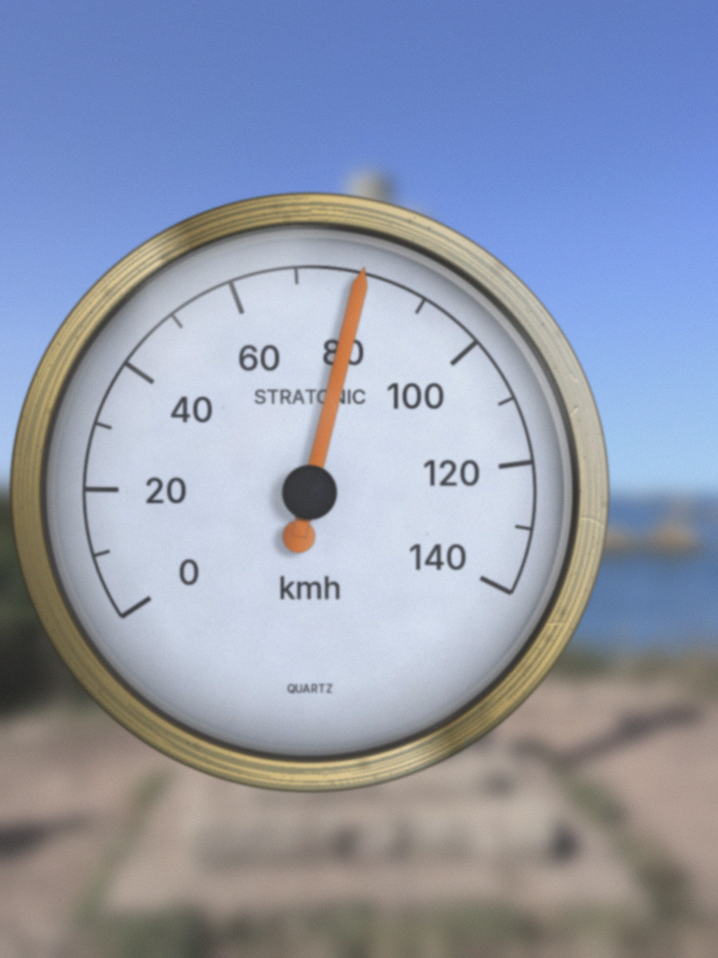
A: 80 km/h
